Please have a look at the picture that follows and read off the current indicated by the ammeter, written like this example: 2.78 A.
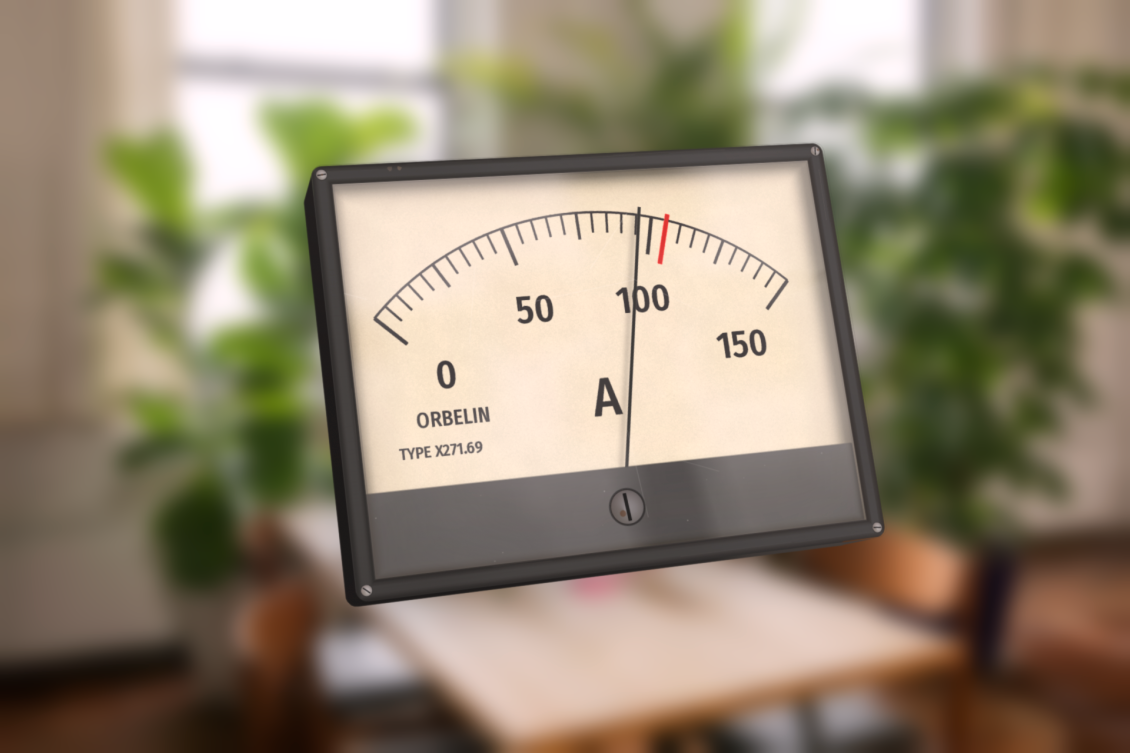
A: 95 A
